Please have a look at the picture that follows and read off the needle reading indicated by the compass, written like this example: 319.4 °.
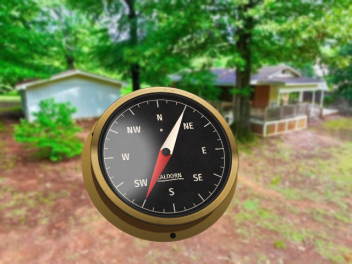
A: 210 °
